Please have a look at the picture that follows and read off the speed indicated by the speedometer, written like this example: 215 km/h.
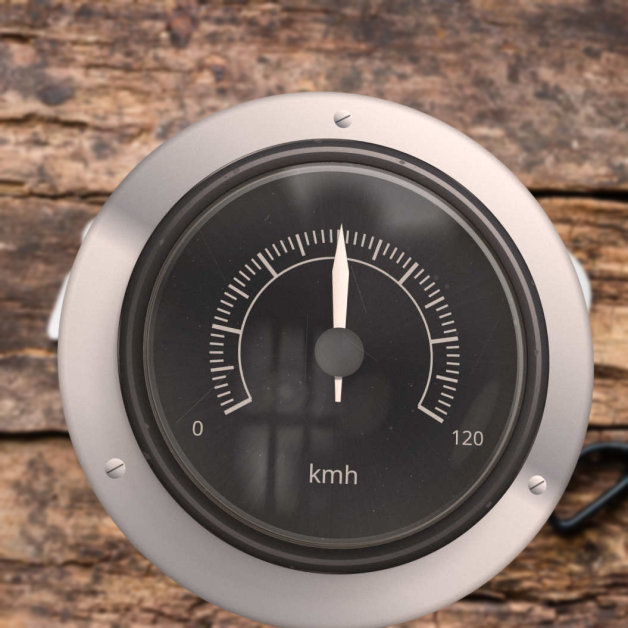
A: 60 km/h
